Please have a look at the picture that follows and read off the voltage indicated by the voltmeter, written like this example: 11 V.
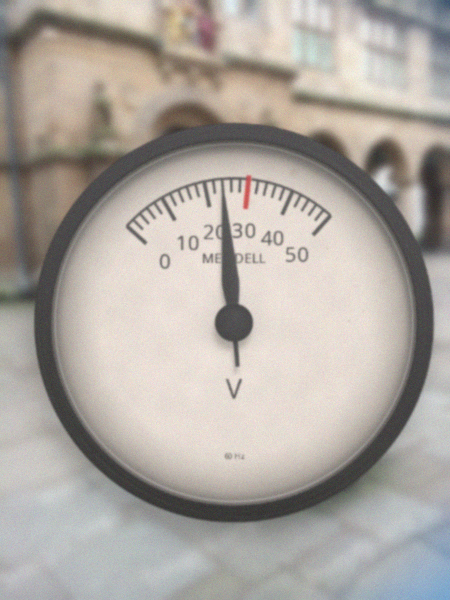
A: 24 V
